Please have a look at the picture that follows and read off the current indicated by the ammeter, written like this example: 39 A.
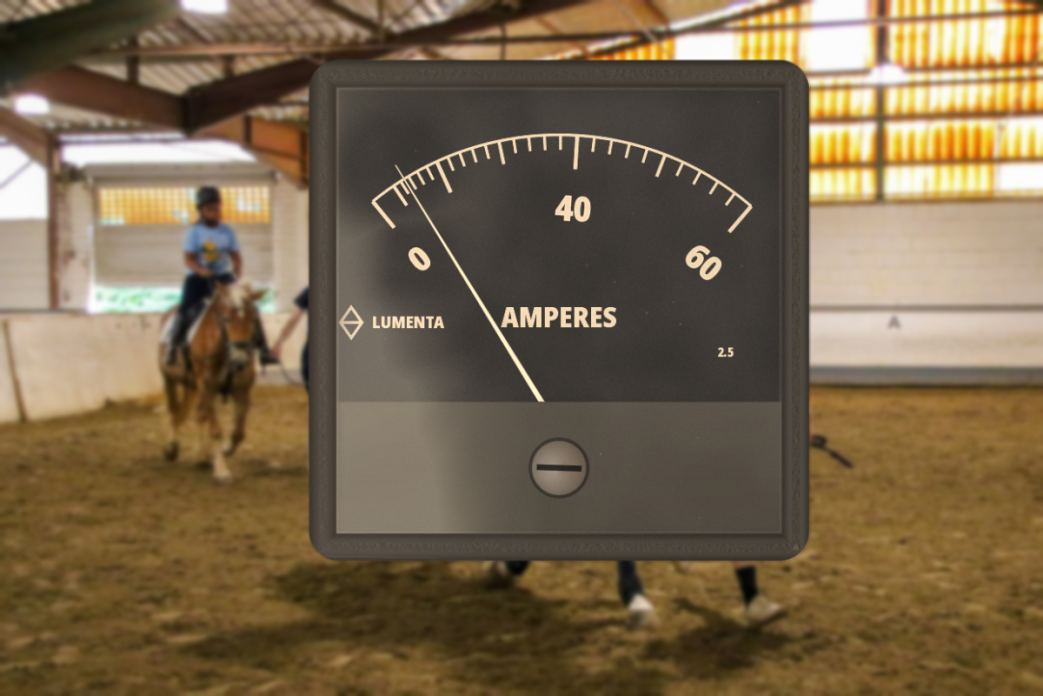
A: 13 A
